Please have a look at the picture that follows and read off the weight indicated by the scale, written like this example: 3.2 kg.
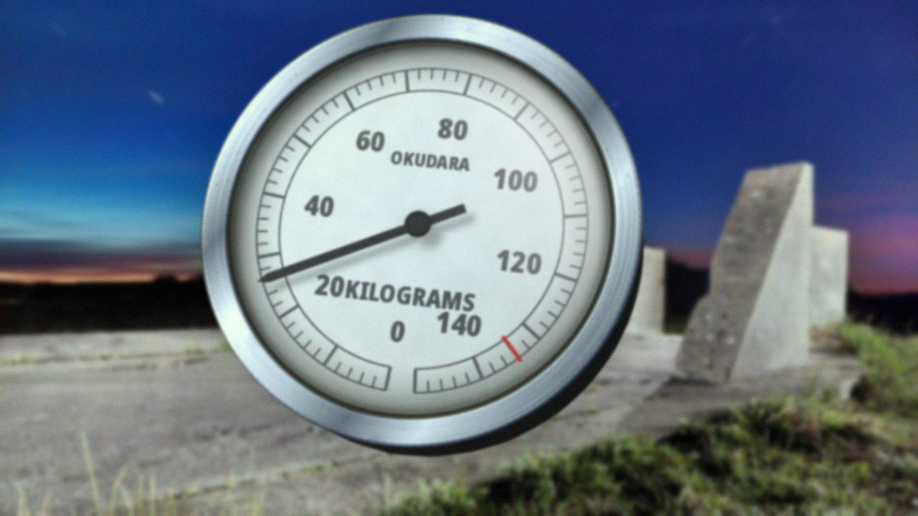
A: 26 kg
